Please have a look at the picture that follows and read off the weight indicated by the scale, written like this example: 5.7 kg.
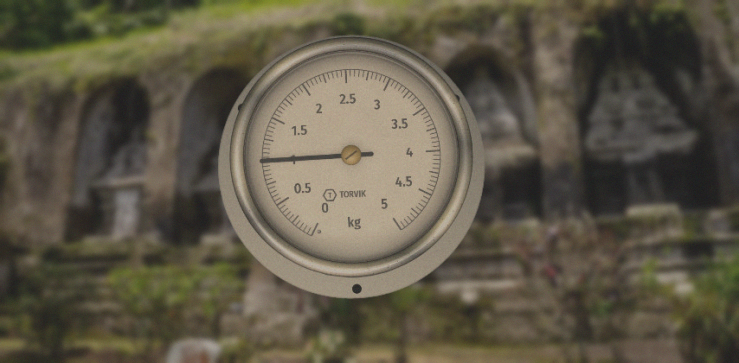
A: 1 kg
